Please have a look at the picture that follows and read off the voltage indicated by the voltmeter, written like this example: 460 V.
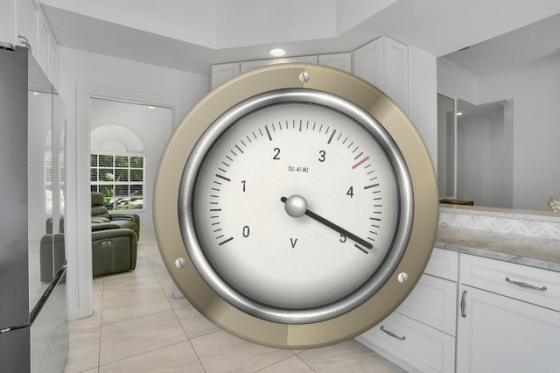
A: 4.9 V
